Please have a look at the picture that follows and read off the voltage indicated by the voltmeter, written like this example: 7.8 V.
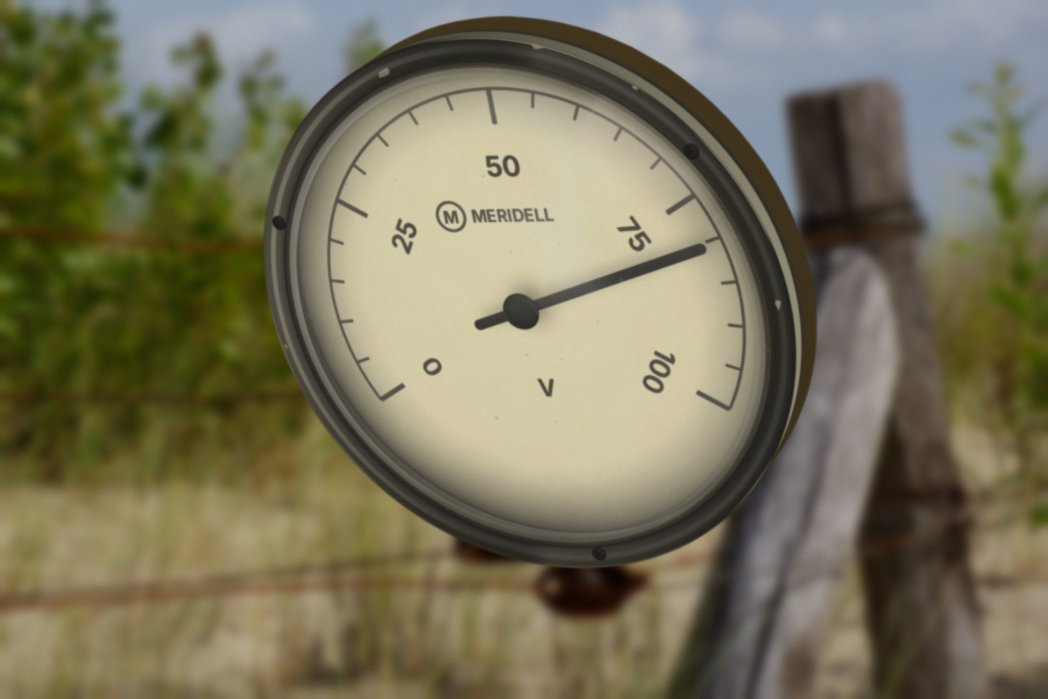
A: 80 V
